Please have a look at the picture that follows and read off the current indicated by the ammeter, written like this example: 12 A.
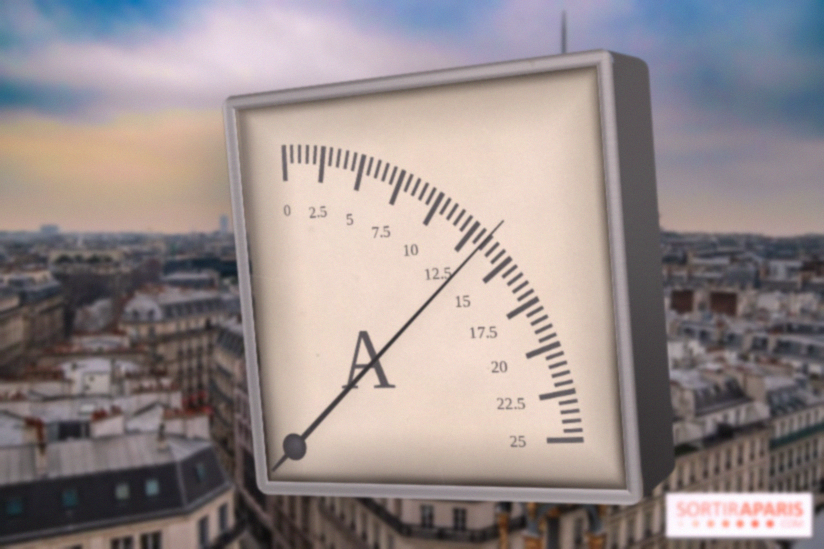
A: 13.5 A
